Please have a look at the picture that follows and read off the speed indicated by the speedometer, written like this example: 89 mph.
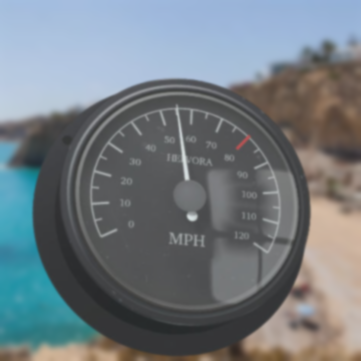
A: 55 mph
